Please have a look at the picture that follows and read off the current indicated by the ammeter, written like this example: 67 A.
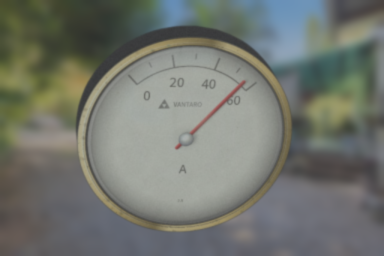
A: 55 A
